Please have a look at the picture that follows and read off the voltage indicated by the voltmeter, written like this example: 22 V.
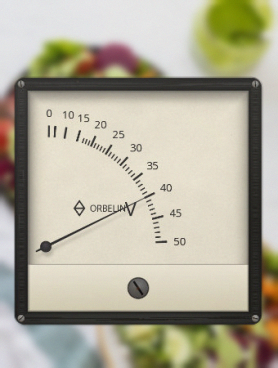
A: 40 V
